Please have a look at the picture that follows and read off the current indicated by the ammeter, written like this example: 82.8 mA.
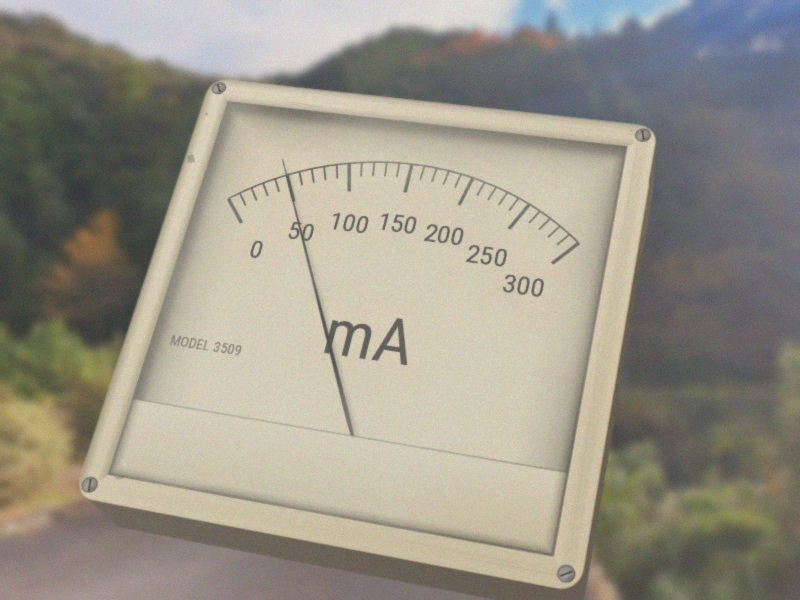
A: 50 mA
